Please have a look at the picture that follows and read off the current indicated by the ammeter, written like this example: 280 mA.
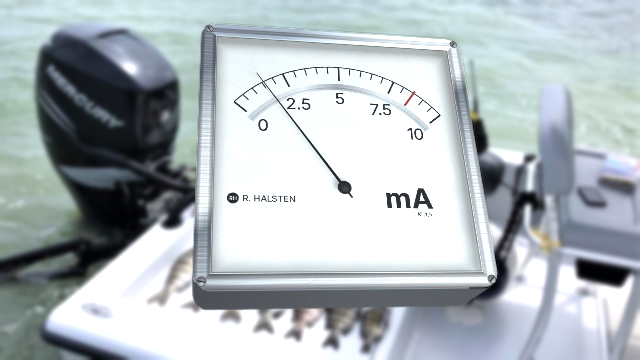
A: 1.5 mA
